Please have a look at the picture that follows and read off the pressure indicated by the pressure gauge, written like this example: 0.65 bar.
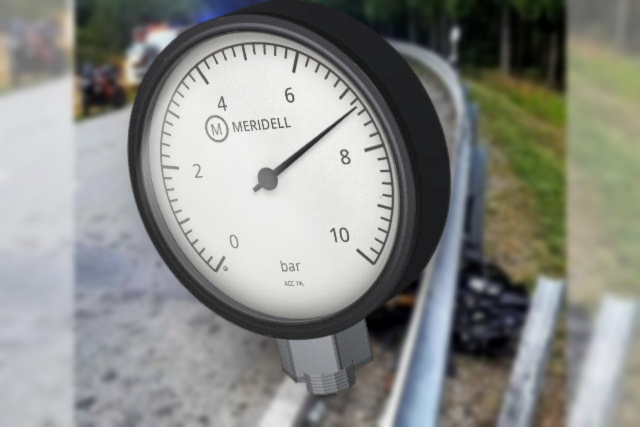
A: 7.3 bar
